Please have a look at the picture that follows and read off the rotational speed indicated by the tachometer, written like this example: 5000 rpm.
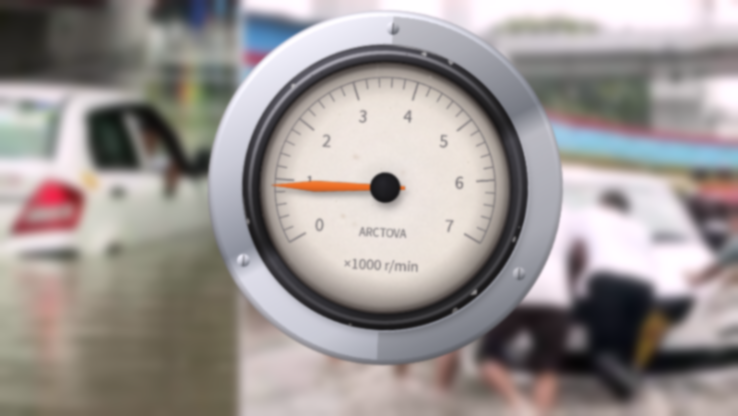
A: 900 rpm
